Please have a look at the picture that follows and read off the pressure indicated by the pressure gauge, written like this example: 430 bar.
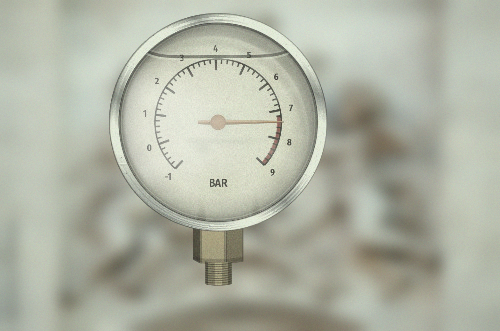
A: 7.4 bar
